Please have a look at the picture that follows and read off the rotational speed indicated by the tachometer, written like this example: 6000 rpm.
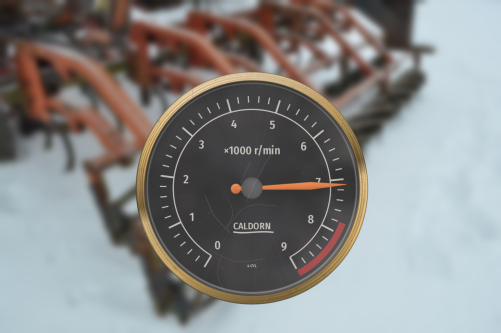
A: 7100 rpm
